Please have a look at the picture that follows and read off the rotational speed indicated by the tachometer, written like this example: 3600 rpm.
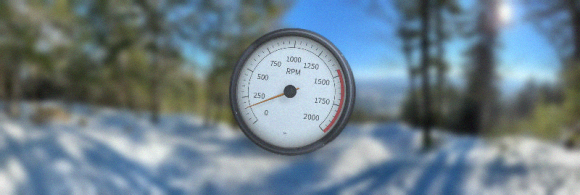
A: 150 rpm
